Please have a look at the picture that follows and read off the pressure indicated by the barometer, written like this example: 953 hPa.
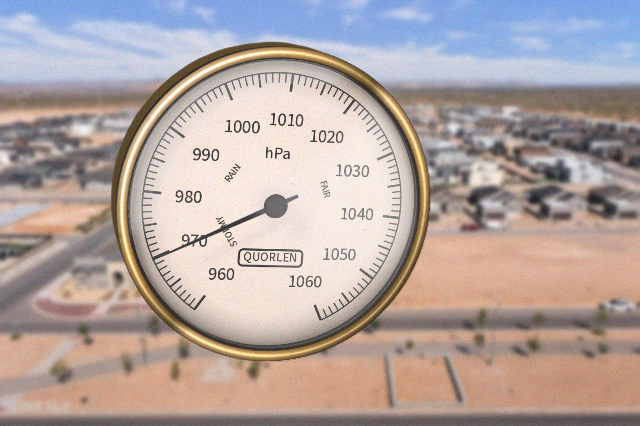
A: 970 hPa
